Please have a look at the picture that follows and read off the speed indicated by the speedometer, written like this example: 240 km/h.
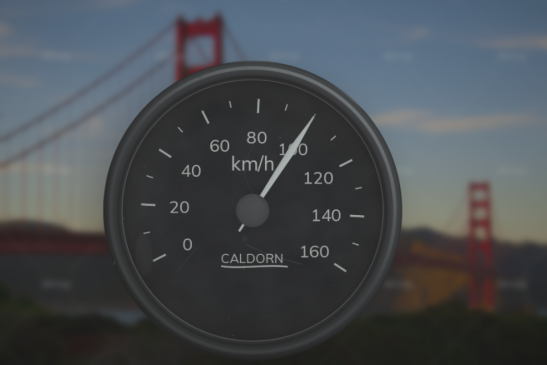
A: 100 km/h
